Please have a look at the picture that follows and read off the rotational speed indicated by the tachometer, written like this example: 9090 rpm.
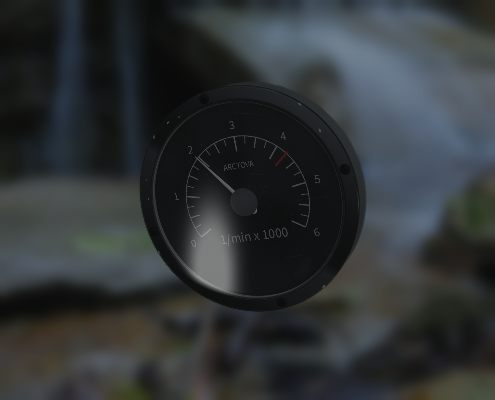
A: 2000 rpm
